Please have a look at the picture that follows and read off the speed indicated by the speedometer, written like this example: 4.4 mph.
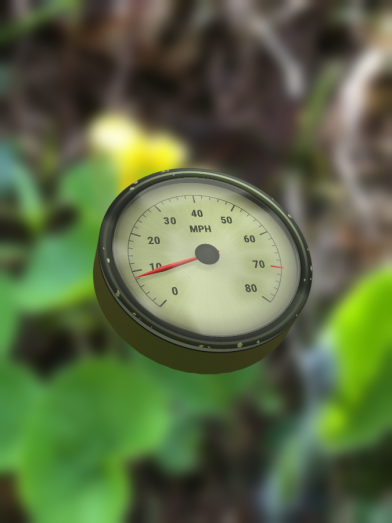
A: 8 mph
